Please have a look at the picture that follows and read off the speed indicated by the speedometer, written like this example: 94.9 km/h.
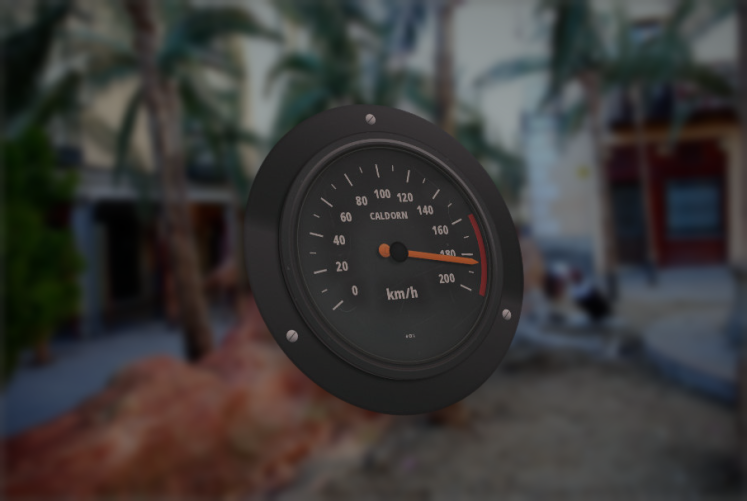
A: 185 km/h
